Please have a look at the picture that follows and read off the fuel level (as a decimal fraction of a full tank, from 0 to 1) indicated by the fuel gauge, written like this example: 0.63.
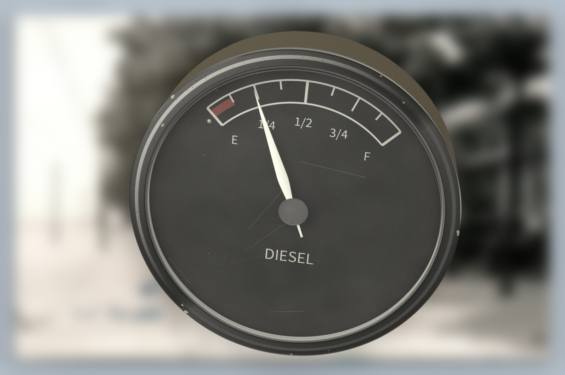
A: 0.25
